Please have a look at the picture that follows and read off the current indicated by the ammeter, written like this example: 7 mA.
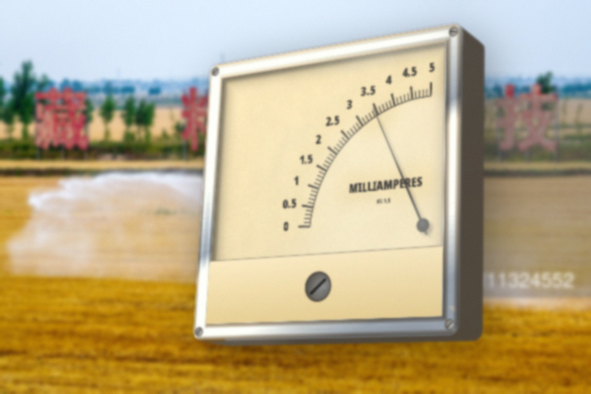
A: 3.5 mA
